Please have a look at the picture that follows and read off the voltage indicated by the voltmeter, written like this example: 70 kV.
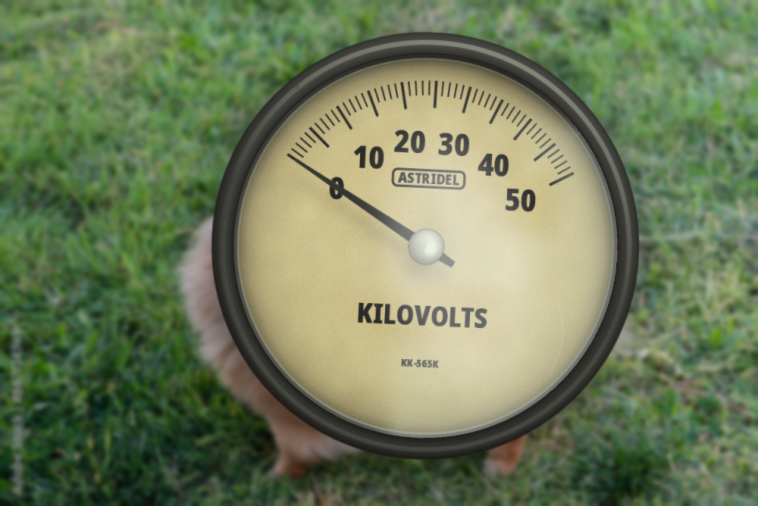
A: 0 kV
